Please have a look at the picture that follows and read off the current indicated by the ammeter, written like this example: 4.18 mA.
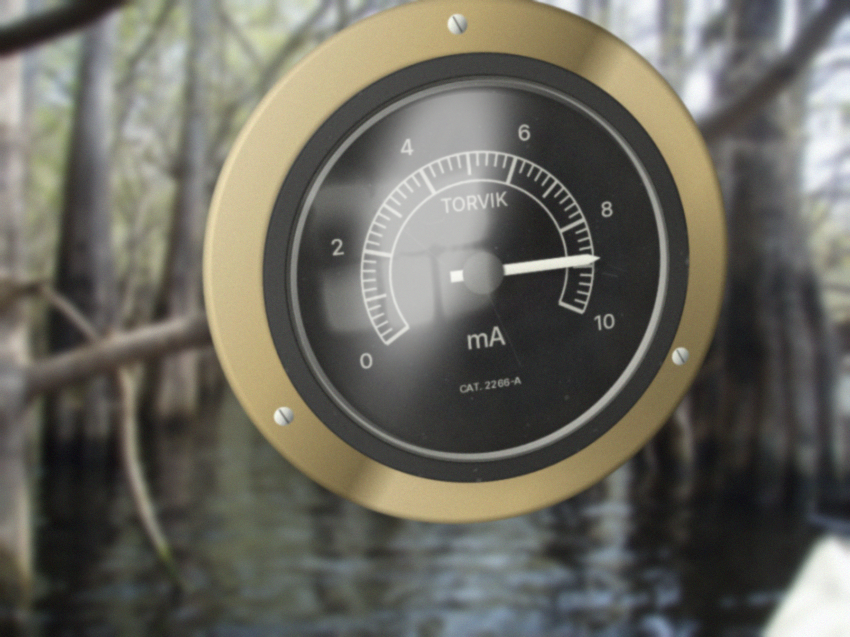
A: 8.8 mA
